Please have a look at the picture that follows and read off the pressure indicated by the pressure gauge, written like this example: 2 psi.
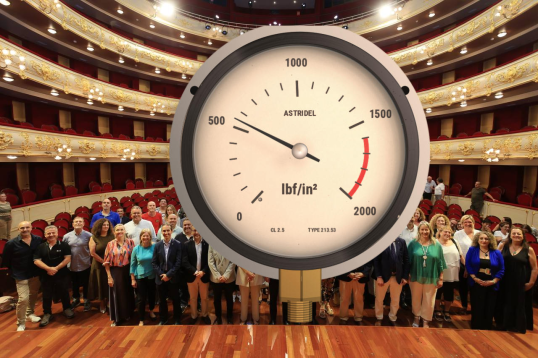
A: 550 psi
